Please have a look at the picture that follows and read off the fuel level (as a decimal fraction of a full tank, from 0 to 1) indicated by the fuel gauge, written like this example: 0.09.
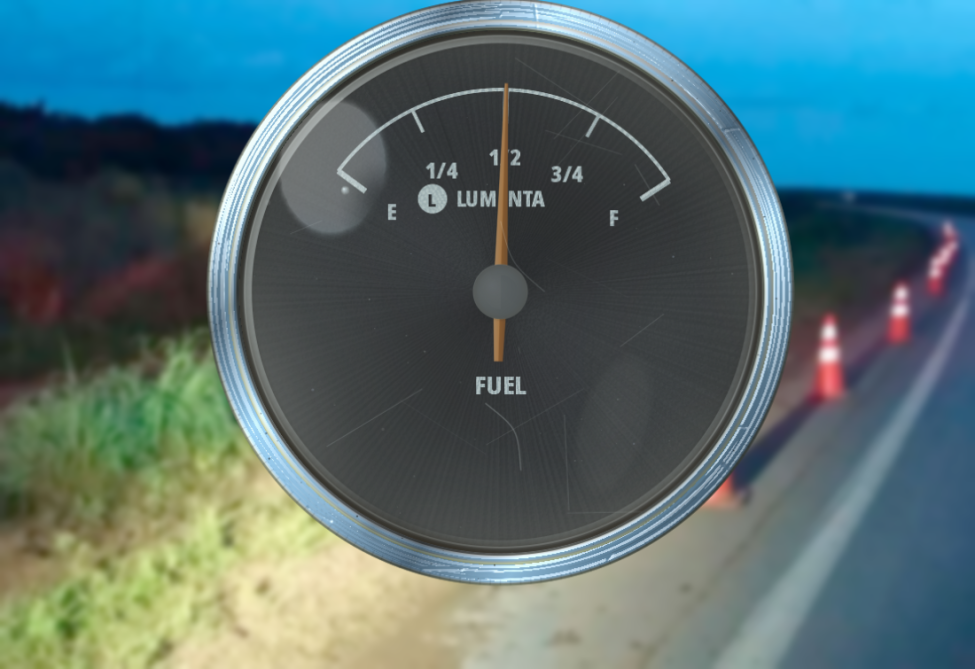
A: 0.5
